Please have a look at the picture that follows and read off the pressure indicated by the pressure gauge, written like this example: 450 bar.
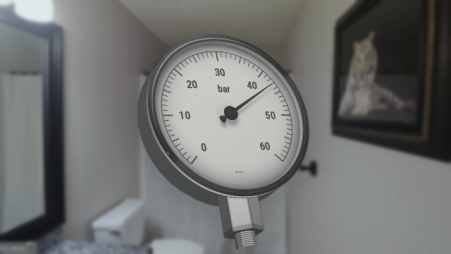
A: 43 bar
